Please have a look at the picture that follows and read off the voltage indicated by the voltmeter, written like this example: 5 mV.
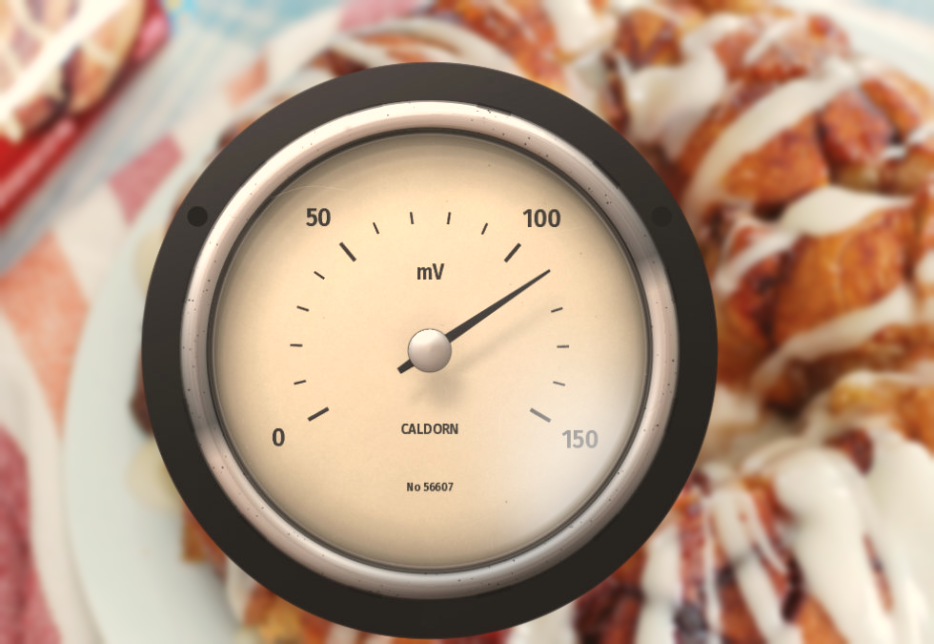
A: 110 mV
